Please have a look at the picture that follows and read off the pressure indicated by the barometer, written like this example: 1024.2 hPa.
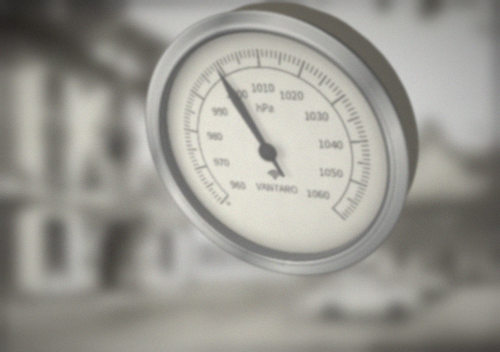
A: 1000 hPa
